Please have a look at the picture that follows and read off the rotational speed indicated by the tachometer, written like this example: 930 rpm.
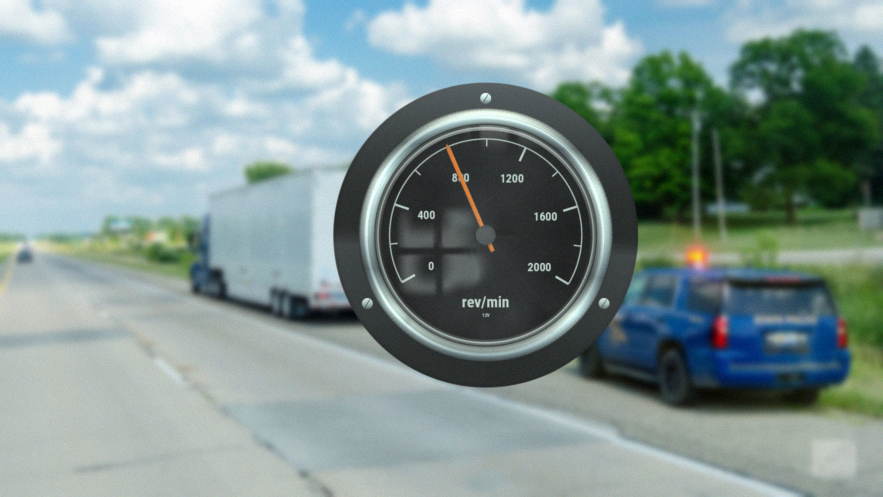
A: 800 rpm
